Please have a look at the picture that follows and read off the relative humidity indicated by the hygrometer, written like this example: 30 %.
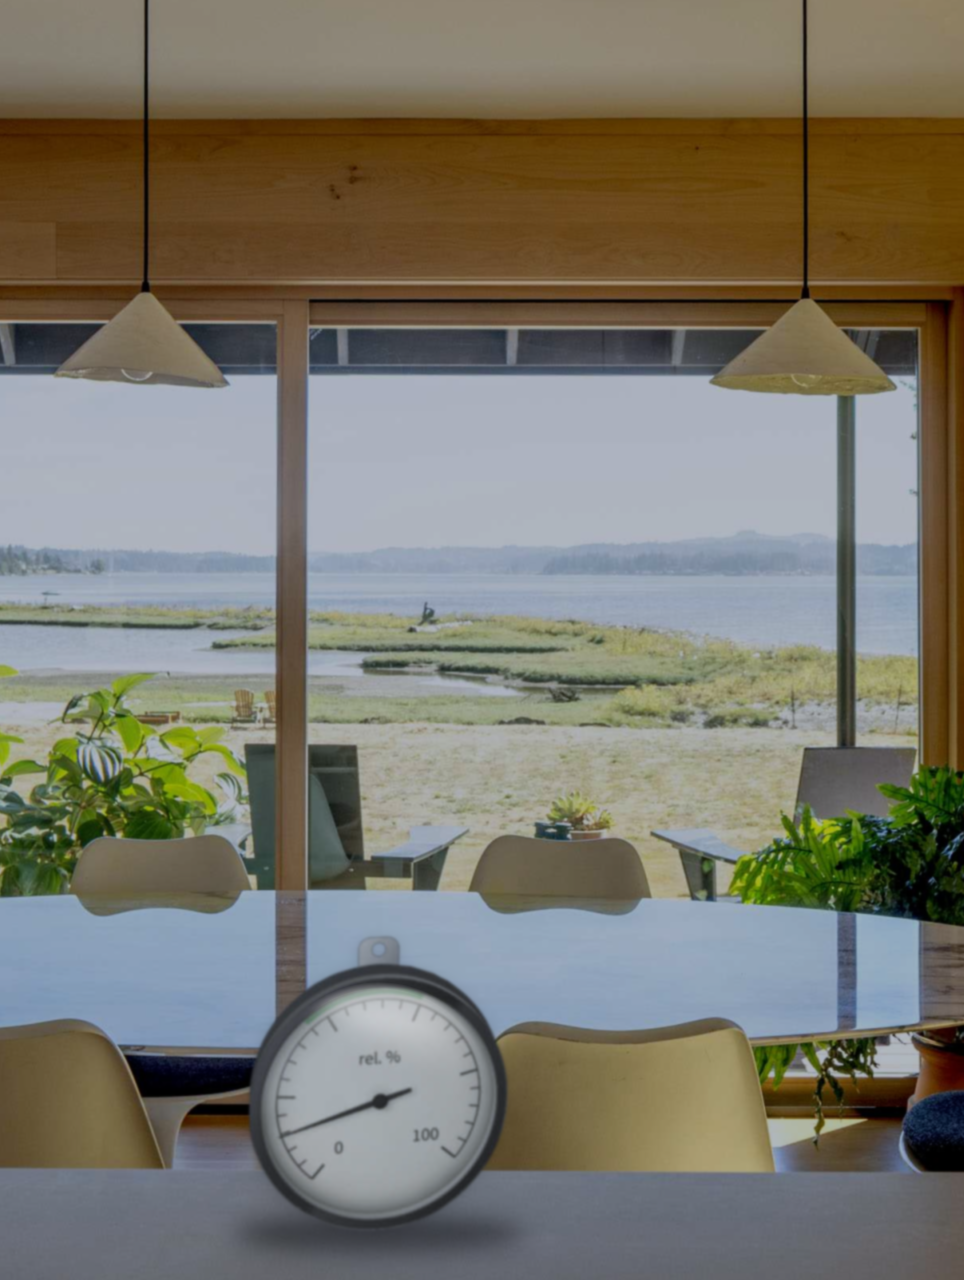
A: 12 %
